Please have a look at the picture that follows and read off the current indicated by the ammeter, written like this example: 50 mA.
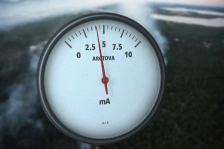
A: 4 mA
